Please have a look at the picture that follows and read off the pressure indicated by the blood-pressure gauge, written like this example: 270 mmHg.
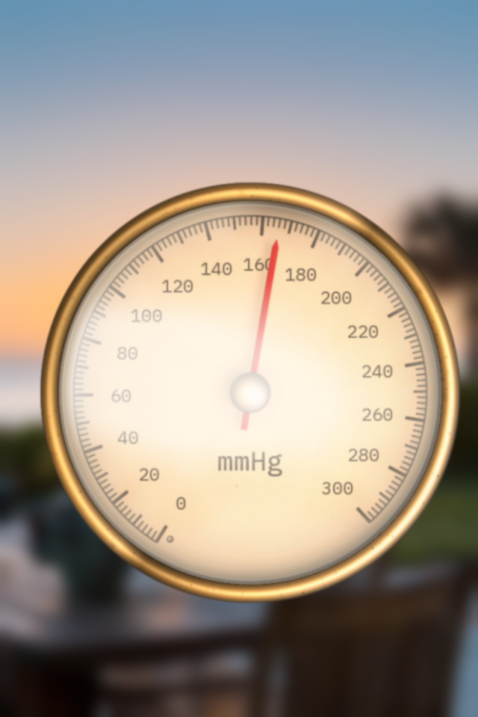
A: 166 mmHg
